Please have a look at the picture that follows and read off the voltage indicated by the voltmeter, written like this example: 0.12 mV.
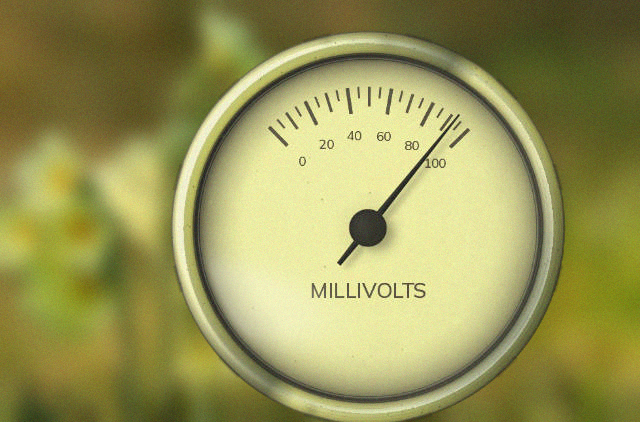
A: 92.5 mV
